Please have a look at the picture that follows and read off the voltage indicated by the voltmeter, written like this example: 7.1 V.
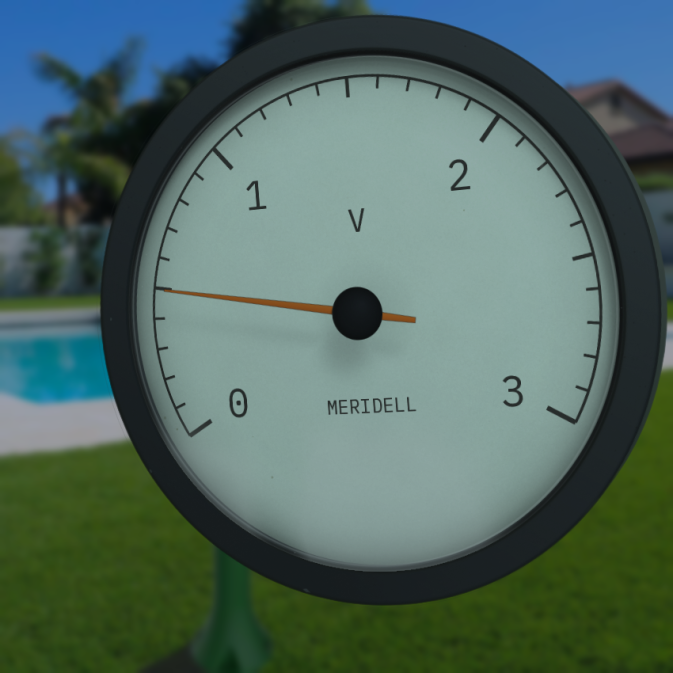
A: 0.5 V
